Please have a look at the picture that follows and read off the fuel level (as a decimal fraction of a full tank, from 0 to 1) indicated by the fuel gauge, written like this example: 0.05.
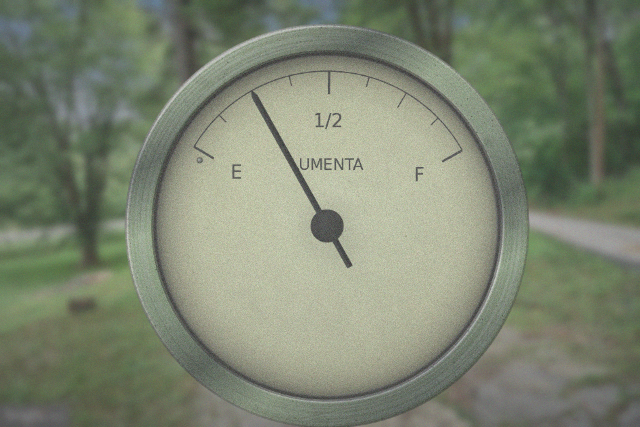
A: 0.25
